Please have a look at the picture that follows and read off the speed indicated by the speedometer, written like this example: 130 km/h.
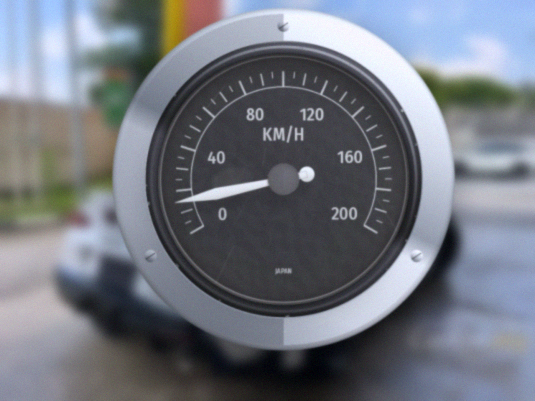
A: 15 km/h
